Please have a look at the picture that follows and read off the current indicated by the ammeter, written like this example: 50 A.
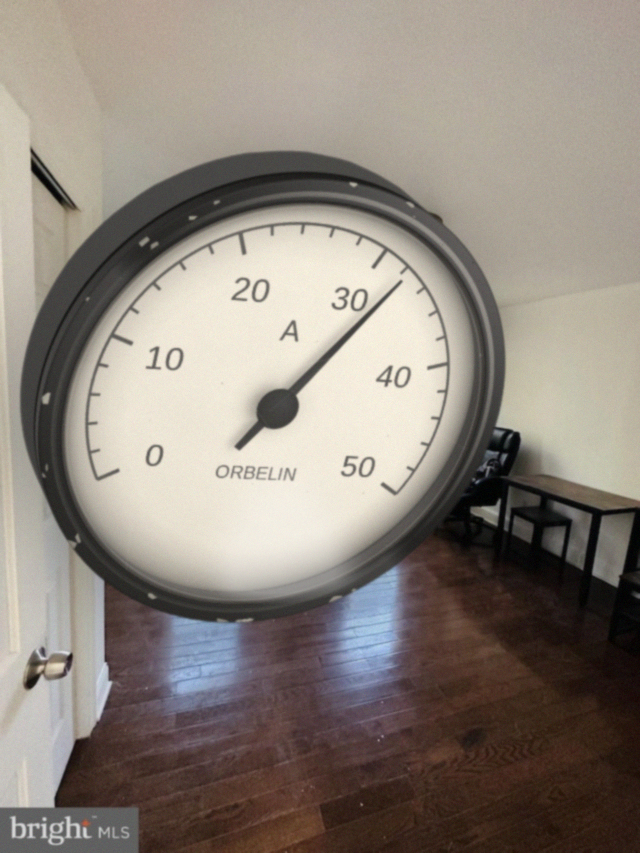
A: 32 A
